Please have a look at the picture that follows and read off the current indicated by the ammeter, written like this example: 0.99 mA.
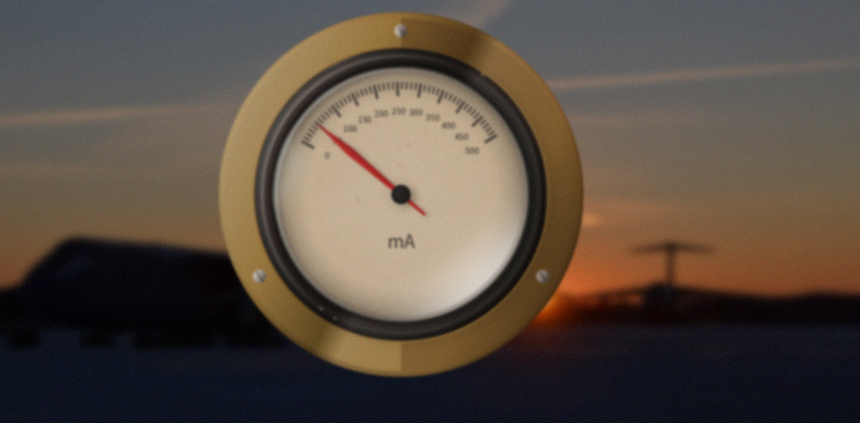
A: 50 mA
